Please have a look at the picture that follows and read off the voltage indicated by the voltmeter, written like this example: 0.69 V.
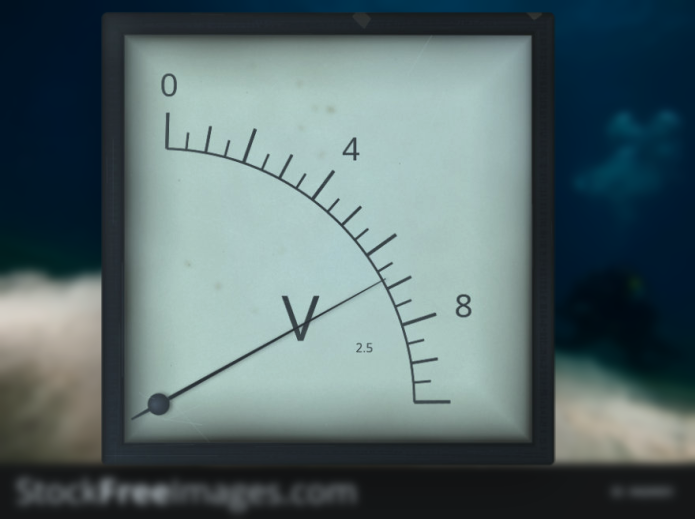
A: 6.75 V
